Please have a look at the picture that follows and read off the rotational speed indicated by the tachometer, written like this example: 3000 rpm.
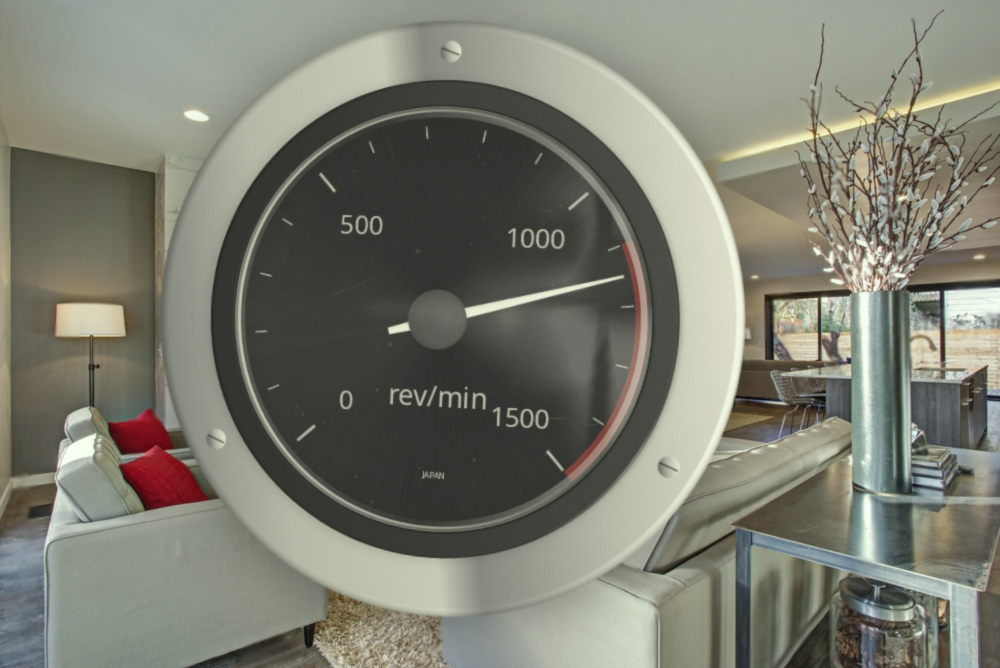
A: 1150 rpm
